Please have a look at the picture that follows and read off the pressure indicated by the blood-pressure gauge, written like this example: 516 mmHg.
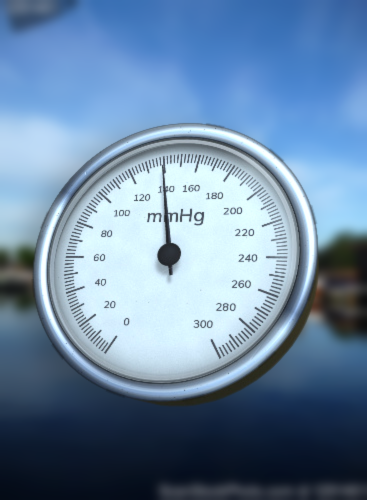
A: 140 mmHg
